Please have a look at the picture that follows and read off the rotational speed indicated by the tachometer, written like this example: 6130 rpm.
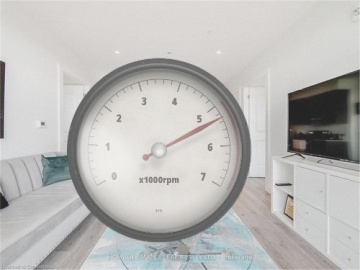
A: 5300 rpm
